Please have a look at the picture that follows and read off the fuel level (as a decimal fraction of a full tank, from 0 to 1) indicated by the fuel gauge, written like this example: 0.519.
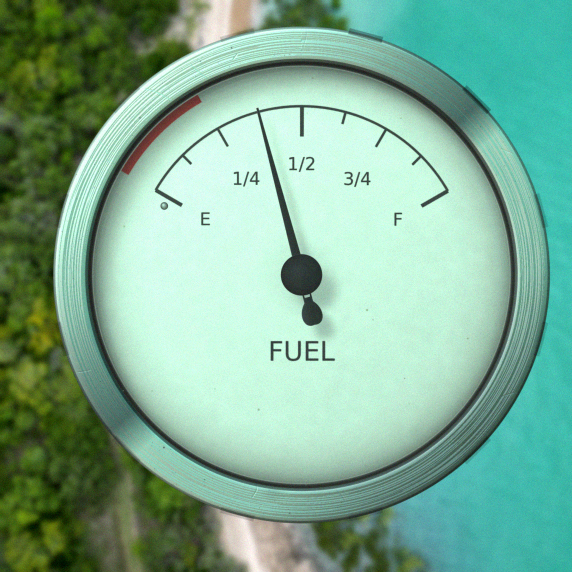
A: 0.375
